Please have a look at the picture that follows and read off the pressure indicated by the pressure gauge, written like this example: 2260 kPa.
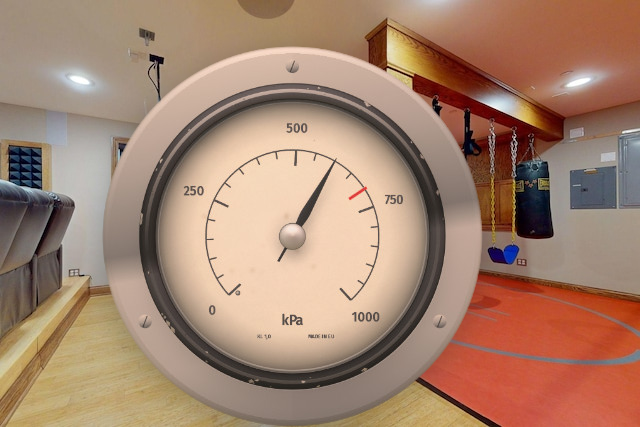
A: 600 kPa
